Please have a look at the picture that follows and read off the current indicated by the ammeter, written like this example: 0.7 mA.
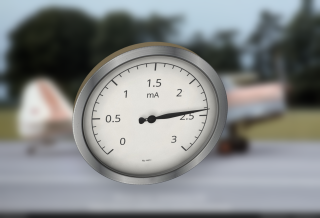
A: 2.4 mA
